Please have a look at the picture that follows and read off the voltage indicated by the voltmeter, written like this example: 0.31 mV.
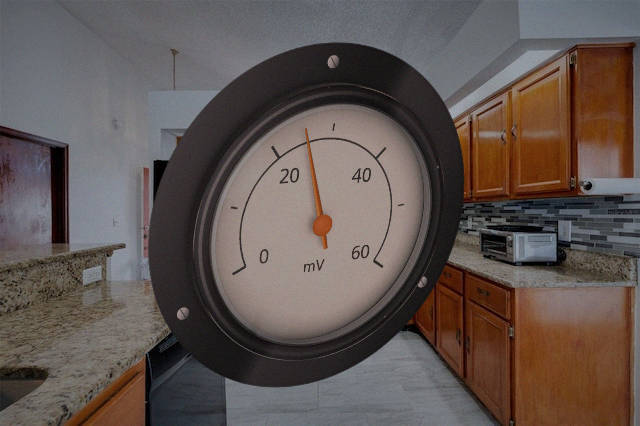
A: 25 mV
